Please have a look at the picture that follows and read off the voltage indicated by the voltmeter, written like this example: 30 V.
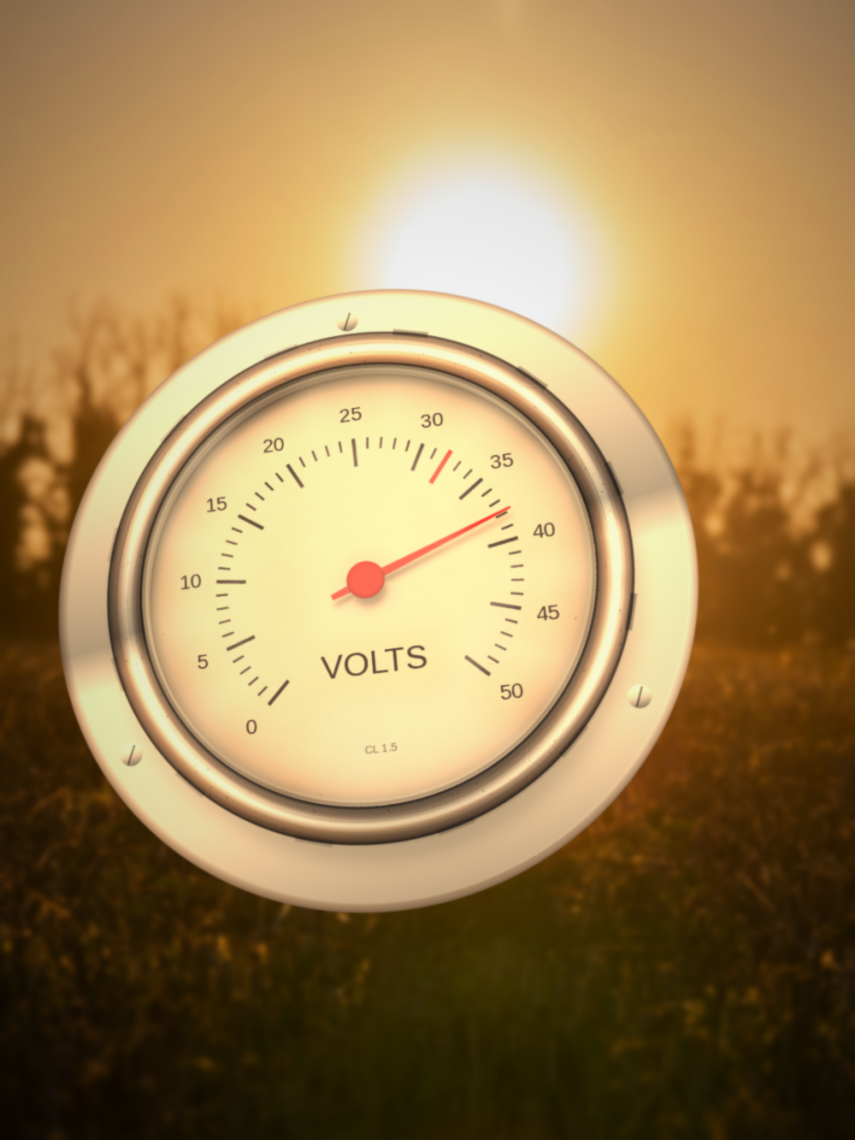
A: 38 V
